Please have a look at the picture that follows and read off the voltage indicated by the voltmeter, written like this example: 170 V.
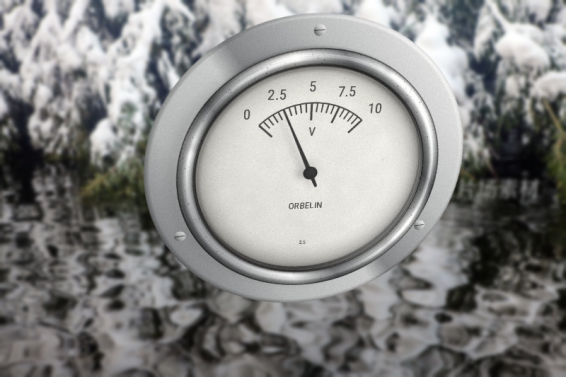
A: 2.5 V
